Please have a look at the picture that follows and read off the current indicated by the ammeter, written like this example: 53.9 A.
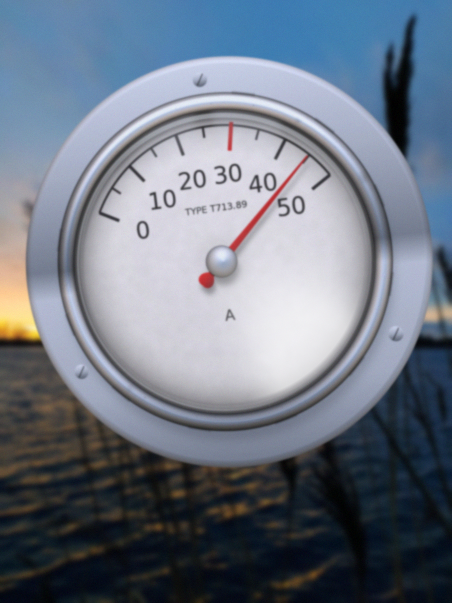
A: 45 A
